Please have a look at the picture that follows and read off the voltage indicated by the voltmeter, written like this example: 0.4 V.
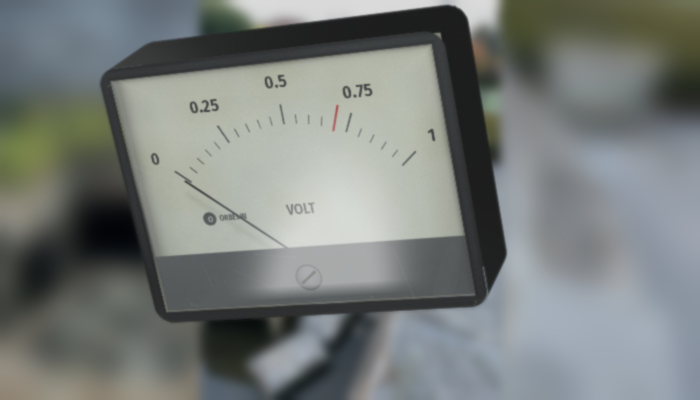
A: 0 V
